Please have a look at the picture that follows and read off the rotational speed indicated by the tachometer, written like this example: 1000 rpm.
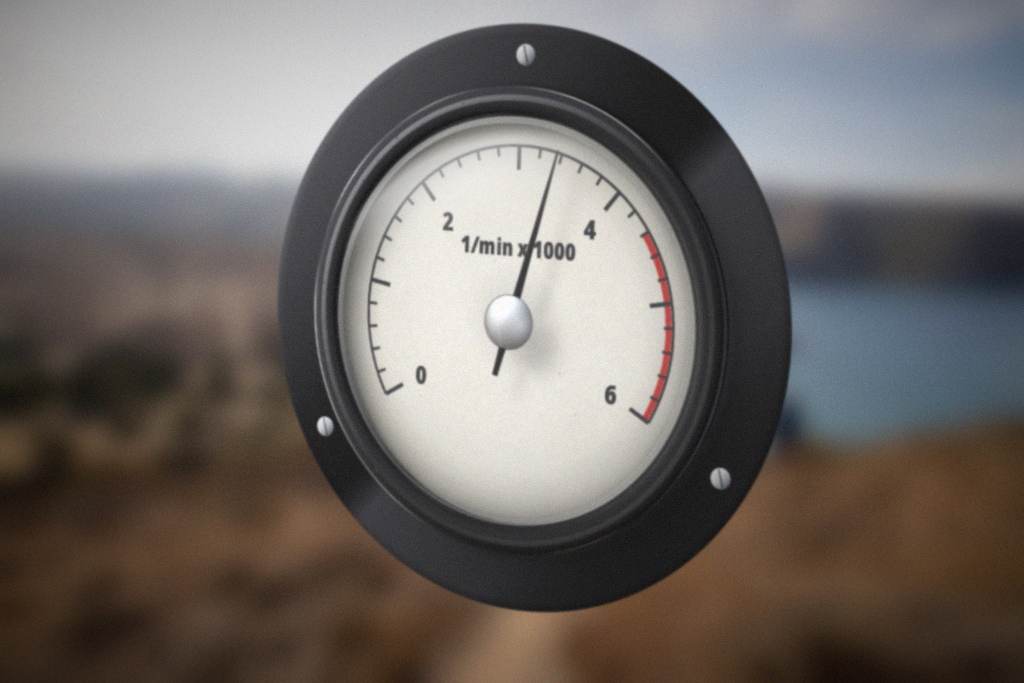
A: 3400 rpm
